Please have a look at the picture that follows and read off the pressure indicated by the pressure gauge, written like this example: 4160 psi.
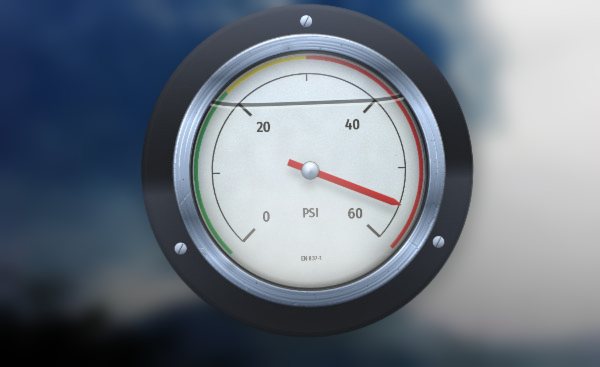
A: 55 psi
